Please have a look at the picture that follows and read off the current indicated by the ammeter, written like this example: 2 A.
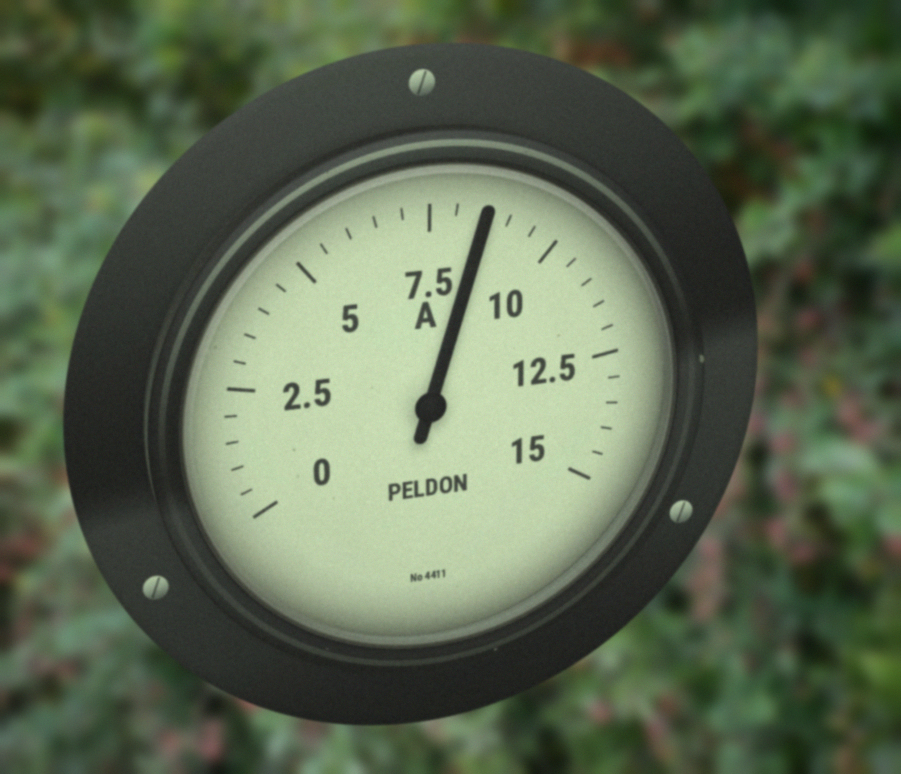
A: 8.5 A
